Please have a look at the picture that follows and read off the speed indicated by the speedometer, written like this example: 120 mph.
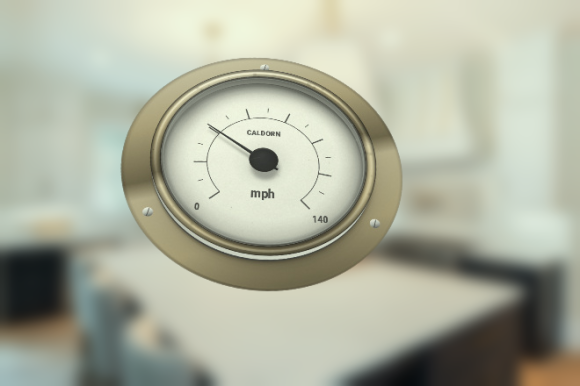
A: 40 mph
